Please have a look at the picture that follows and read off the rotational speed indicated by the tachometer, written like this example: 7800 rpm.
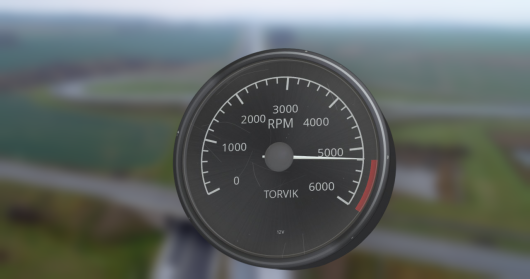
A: 5200 rpm
